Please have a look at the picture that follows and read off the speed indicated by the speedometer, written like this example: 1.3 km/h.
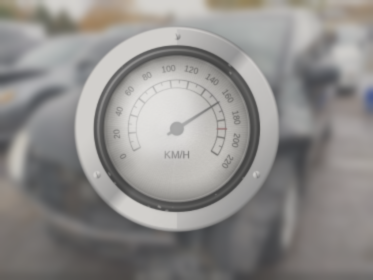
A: 160 km/h
